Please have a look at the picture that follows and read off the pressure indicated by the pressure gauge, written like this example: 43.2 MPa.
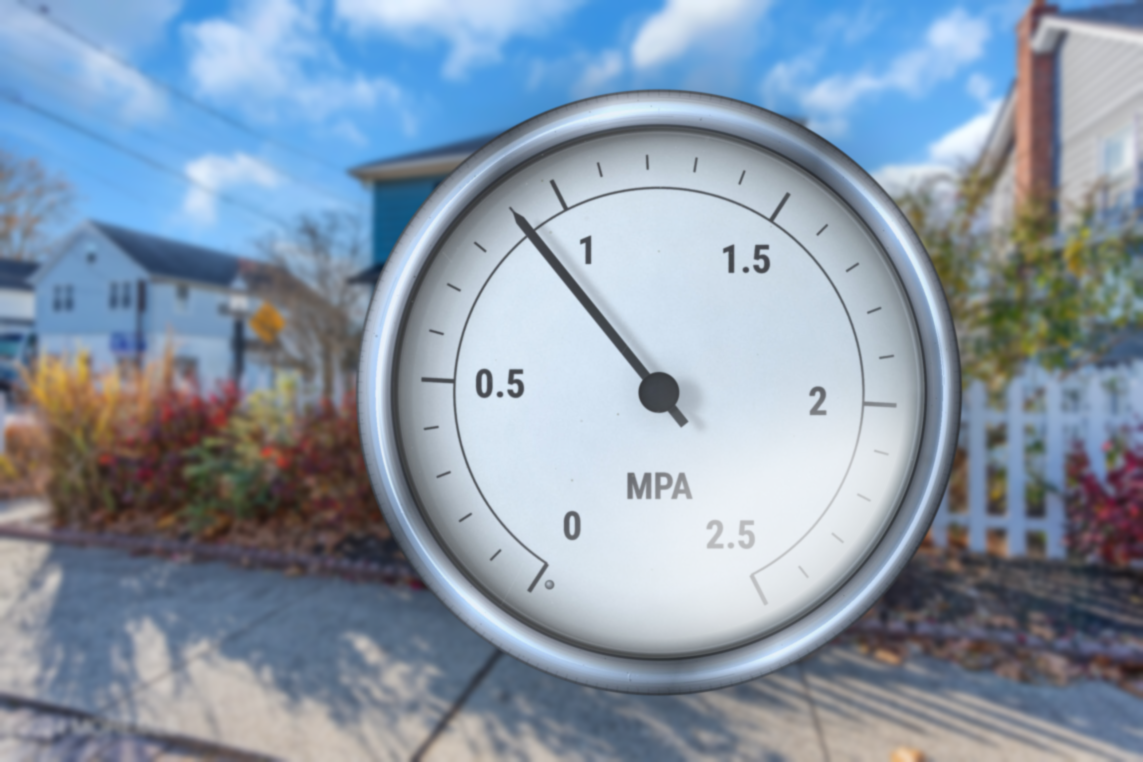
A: 0.9 MPa
